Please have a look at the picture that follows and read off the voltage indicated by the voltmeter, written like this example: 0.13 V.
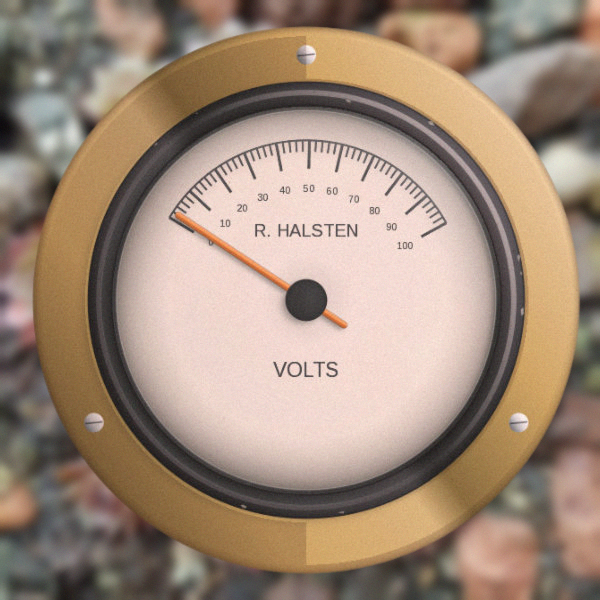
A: 2 V
